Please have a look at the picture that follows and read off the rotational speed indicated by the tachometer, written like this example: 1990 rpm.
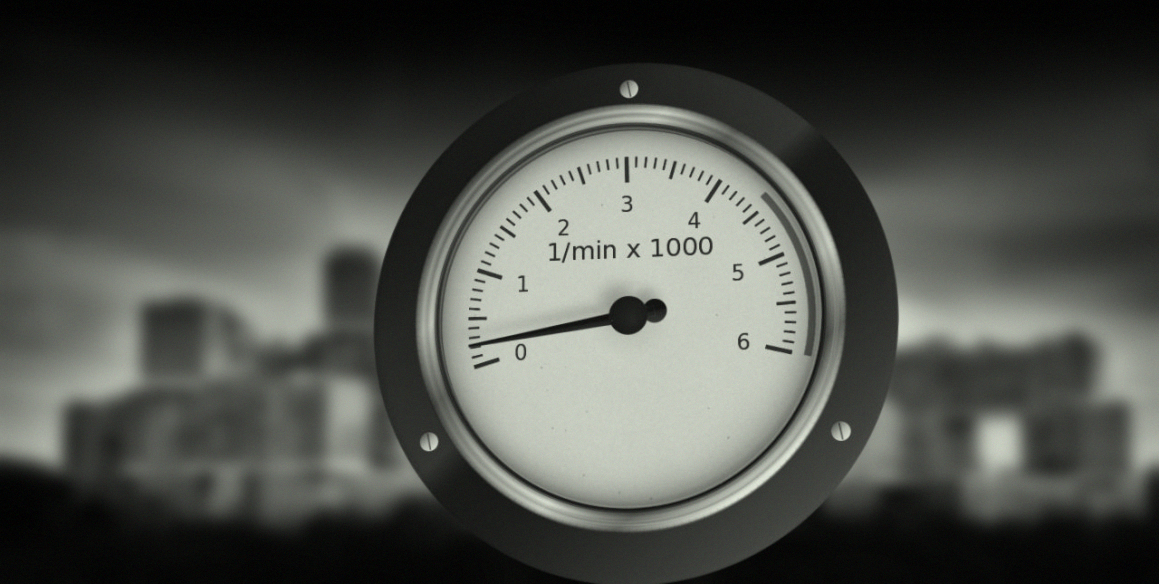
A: 200 rpm
